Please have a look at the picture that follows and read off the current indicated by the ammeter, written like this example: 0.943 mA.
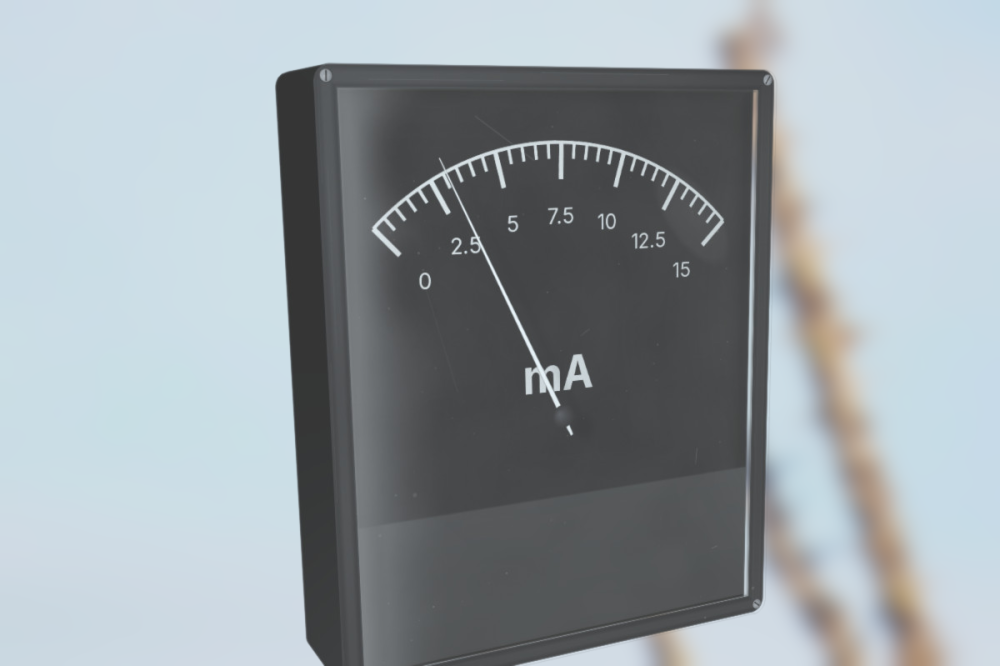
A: 3 mA
